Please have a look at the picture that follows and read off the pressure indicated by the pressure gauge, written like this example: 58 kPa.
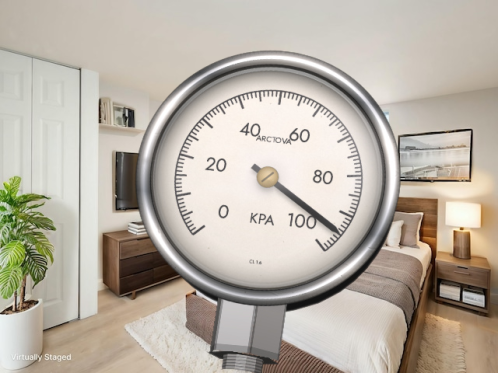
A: 95 kPa
